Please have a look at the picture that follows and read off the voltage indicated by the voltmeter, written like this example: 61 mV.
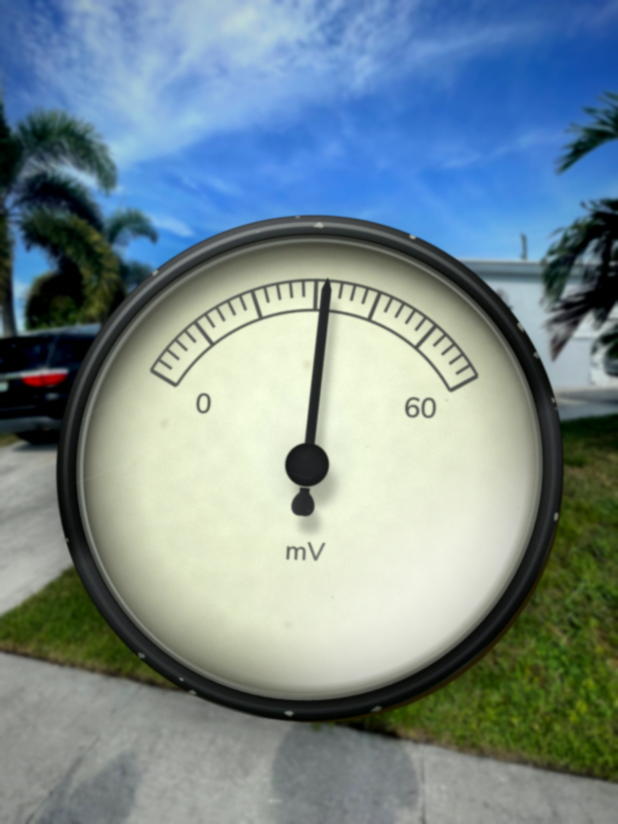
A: 32 mV
